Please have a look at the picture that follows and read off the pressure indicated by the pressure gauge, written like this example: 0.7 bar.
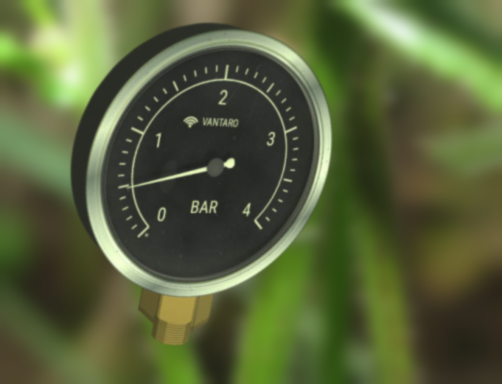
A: 0.5 bar
